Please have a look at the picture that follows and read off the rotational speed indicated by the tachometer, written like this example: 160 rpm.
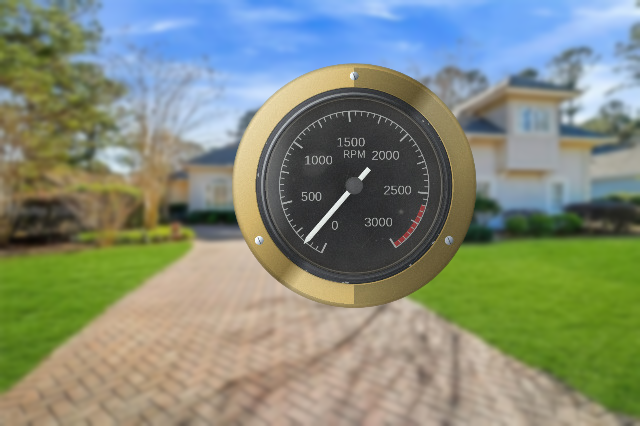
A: 150 rpm
